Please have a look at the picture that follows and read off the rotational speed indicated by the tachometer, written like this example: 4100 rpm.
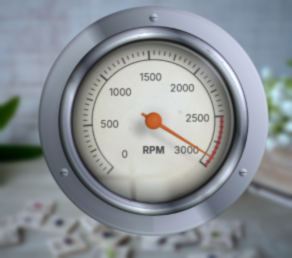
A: 2900 rpm
